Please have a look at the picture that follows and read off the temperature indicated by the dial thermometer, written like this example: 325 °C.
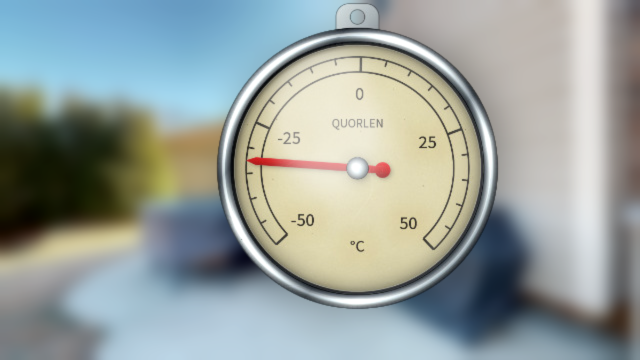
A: -32.5 °C
